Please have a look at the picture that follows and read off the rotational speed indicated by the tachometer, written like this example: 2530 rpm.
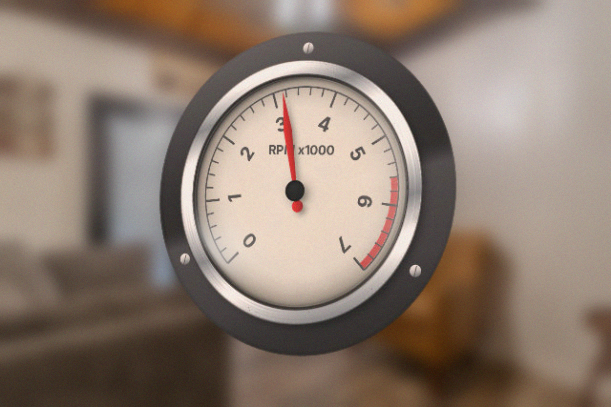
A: 3200 rpm
